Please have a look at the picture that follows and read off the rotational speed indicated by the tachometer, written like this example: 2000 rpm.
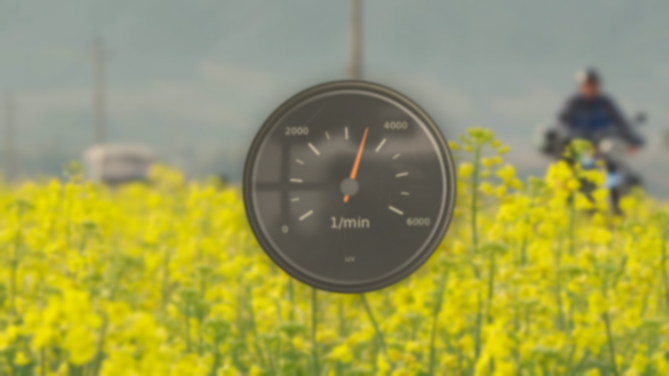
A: 3500 rpm
